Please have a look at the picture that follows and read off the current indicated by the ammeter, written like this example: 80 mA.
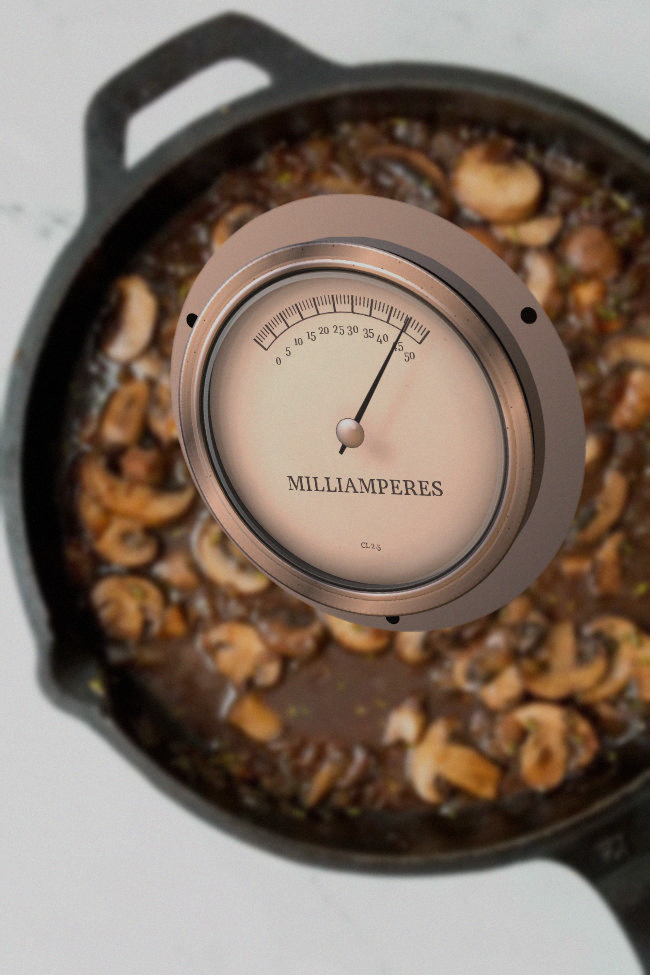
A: 45 mA
